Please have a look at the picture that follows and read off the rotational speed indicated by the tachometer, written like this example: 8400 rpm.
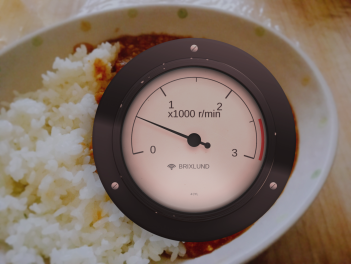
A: 500 rpm
